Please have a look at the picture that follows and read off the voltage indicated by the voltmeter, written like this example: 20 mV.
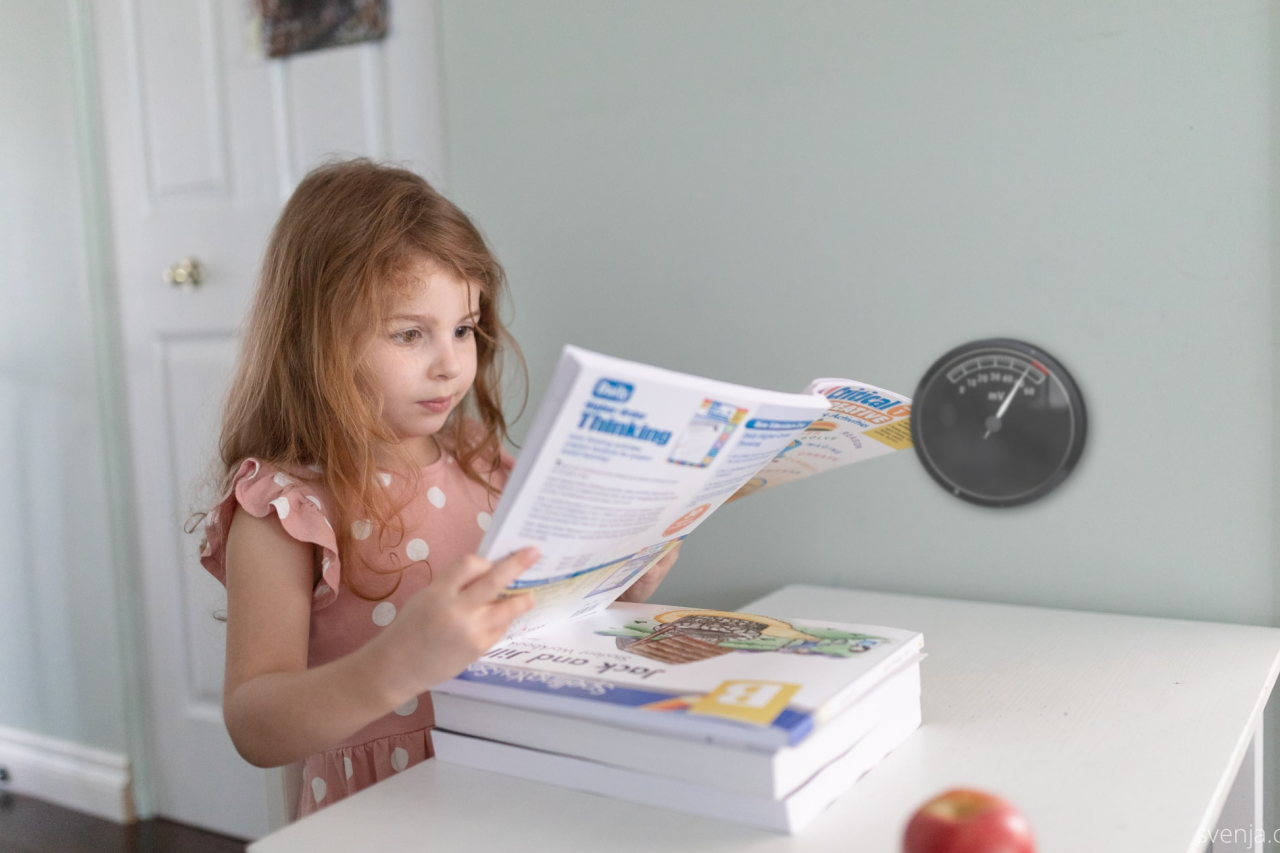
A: 50 mV
